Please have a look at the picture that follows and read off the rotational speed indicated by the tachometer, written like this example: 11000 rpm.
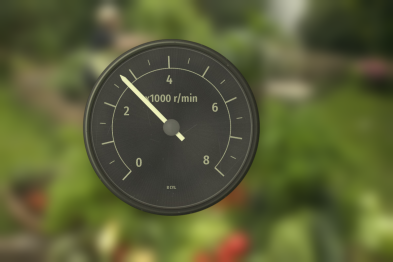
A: 2750 rpm
